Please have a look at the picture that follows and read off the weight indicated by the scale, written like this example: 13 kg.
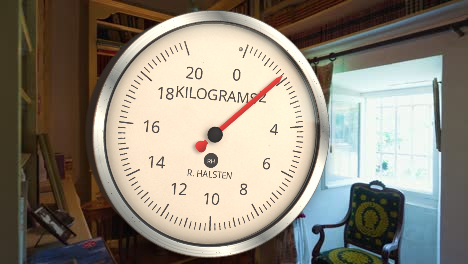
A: 1.8 kg
